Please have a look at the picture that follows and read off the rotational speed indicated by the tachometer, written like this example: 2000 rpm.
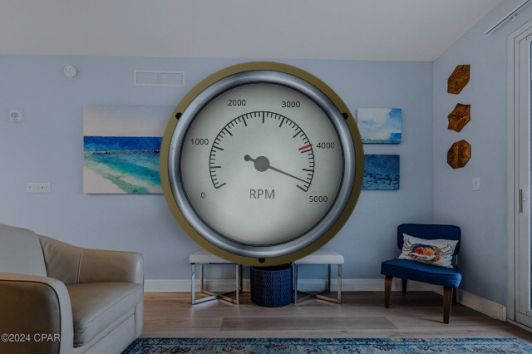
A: 4800 rpm
